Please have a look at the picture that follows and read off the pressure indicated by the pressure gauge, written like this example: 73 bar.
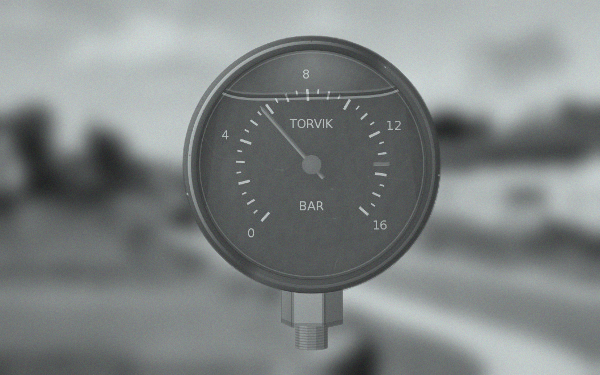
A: 5.75 bar
